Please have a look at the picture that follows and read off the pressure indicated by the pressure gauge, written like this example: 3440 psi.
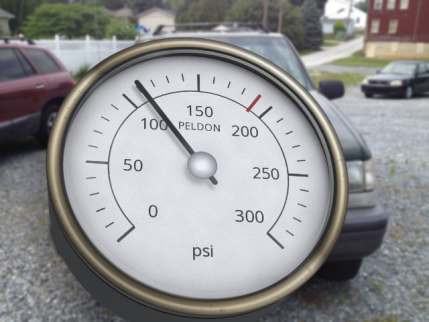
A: 110 psi
